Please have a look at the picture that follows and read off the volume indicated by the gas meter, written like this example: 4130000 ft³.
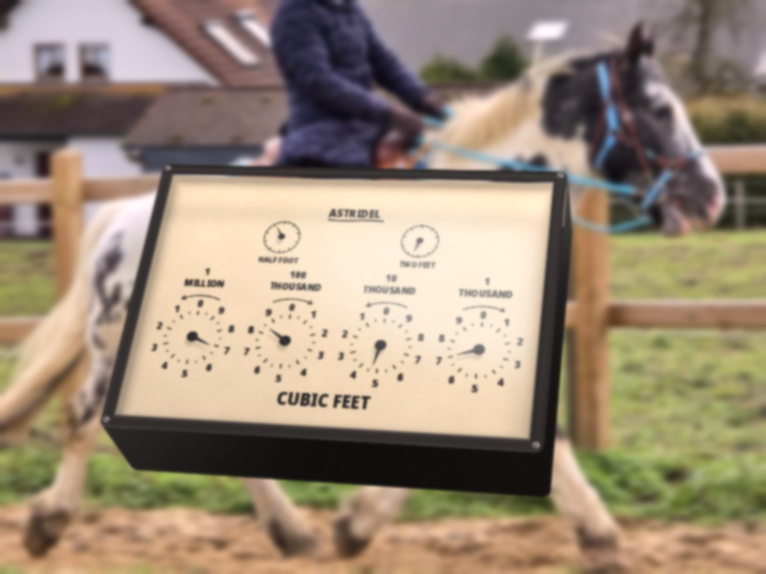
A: 684700 ft³
